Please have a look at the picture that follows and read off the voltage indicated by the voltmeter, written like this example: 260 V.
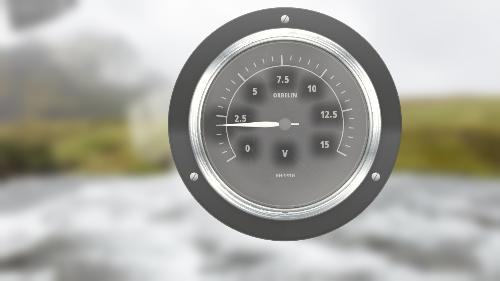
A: 2 V
